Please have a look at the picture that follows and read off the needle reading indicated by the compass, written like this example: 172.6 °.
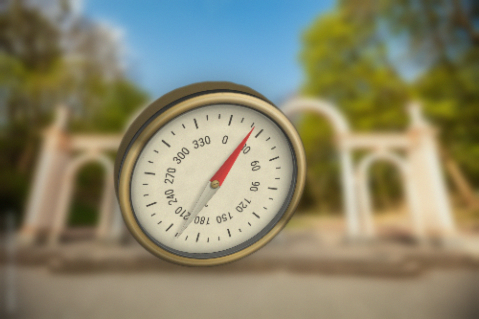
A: 20 °
